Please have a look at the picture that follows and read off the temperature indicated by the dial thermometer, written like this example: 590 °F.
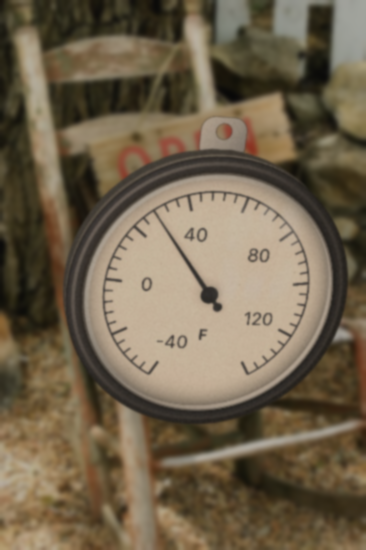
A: 28 °F
